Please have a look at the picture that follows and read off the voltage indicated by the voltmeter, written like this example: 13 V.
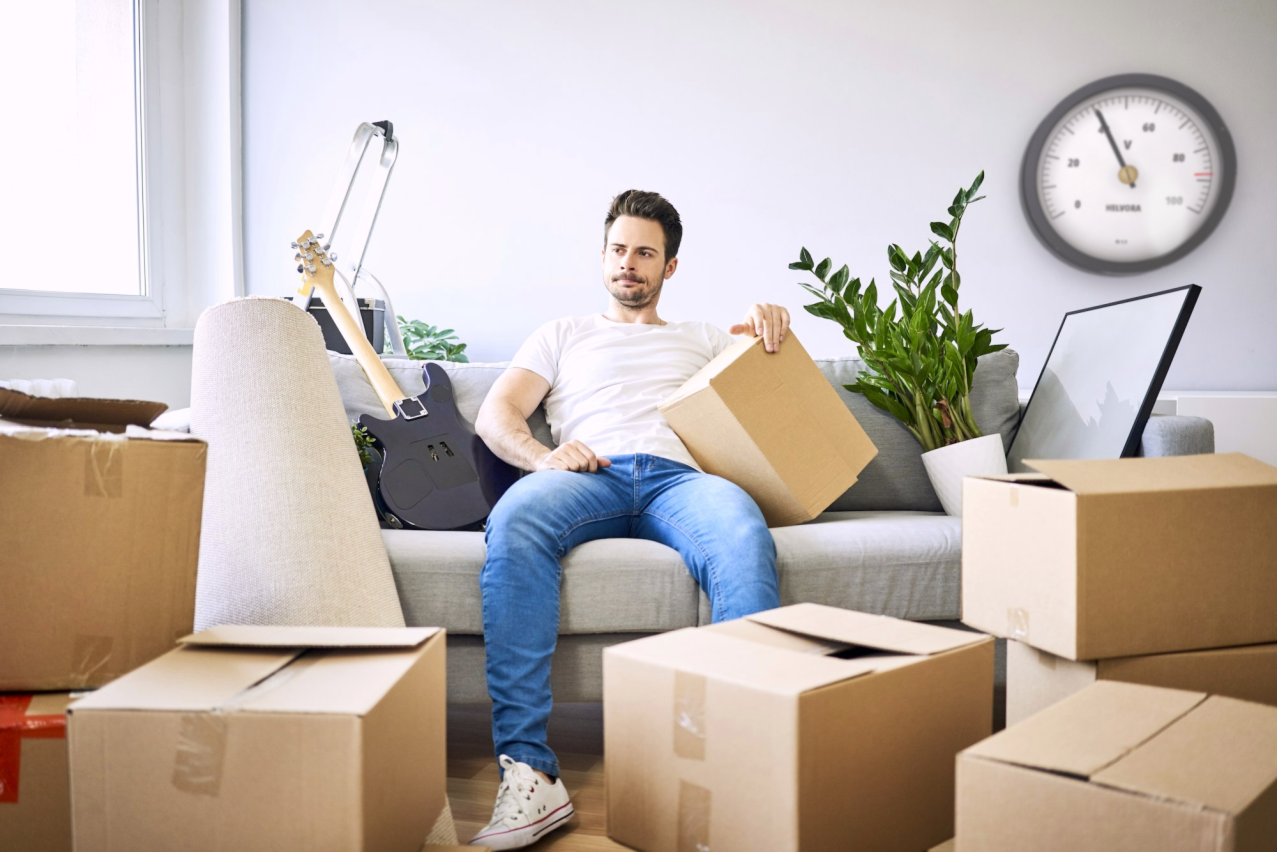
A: 40 V
